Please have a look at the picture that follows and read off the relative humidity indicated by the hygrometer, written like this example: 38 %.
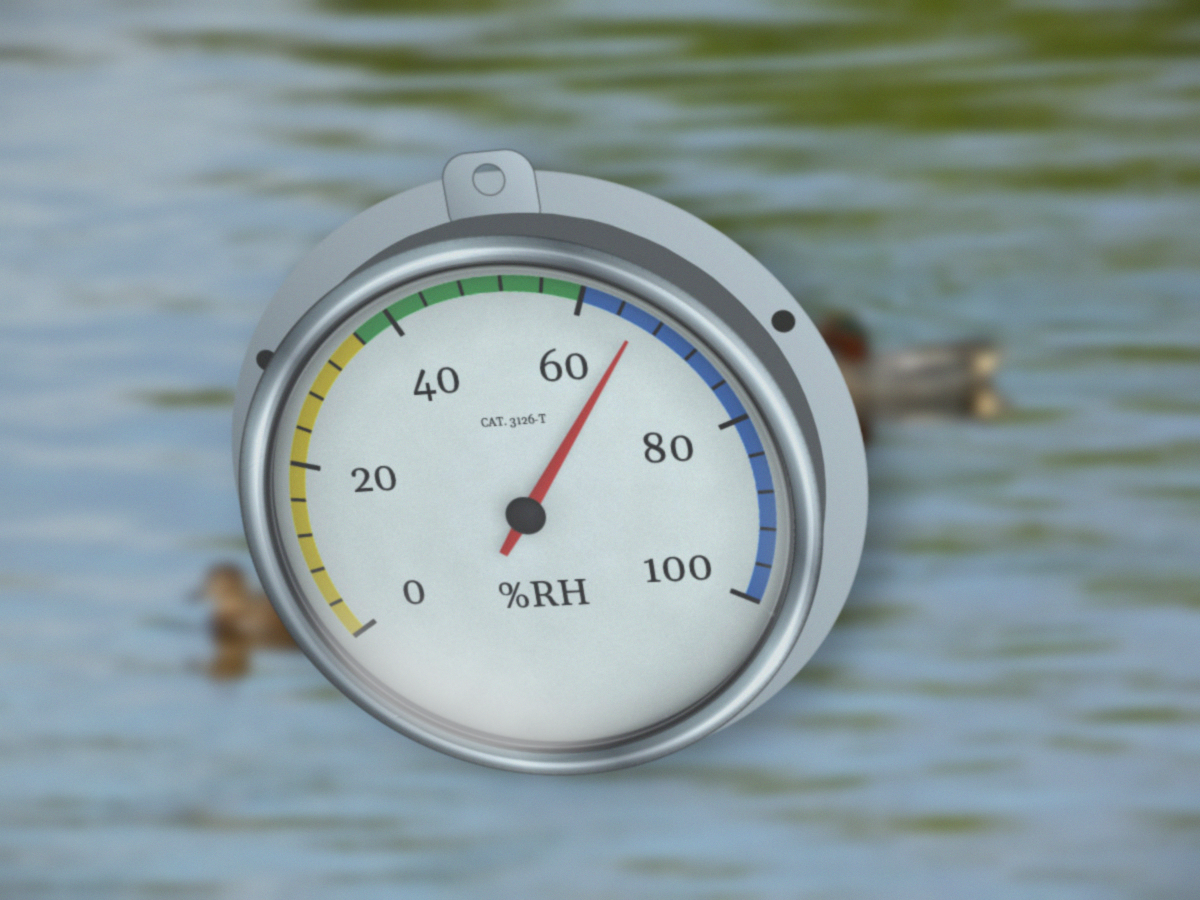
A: 66 %
